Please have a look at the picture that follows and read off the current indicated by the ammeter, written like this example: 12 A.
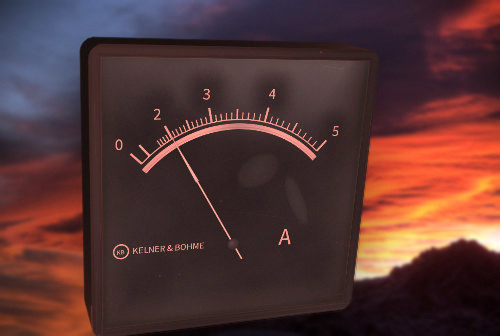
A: 2 A
